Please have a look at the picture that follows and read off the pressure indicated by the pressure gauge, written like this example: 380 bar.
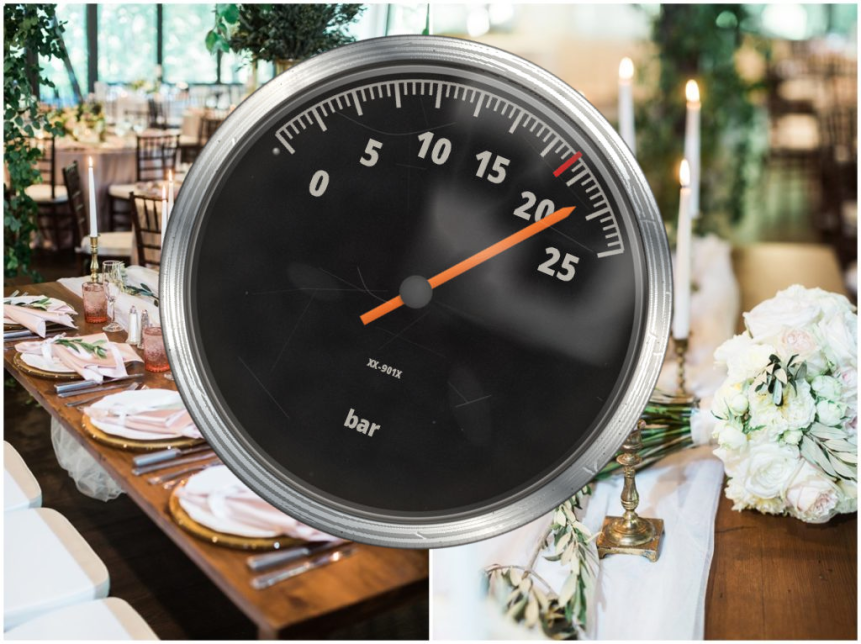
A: 21.5 bar
